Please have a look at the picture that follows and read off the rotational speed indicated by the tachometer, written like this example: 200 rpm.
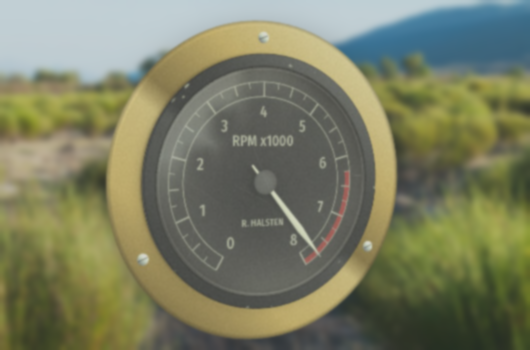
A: 7750 rpm
